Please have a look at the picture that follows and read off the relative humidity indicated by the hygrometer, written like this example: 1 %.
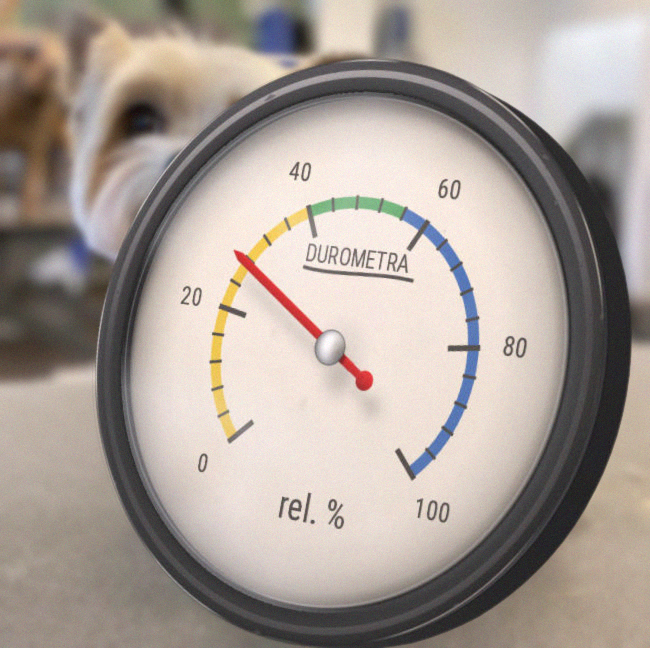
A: 28 %
